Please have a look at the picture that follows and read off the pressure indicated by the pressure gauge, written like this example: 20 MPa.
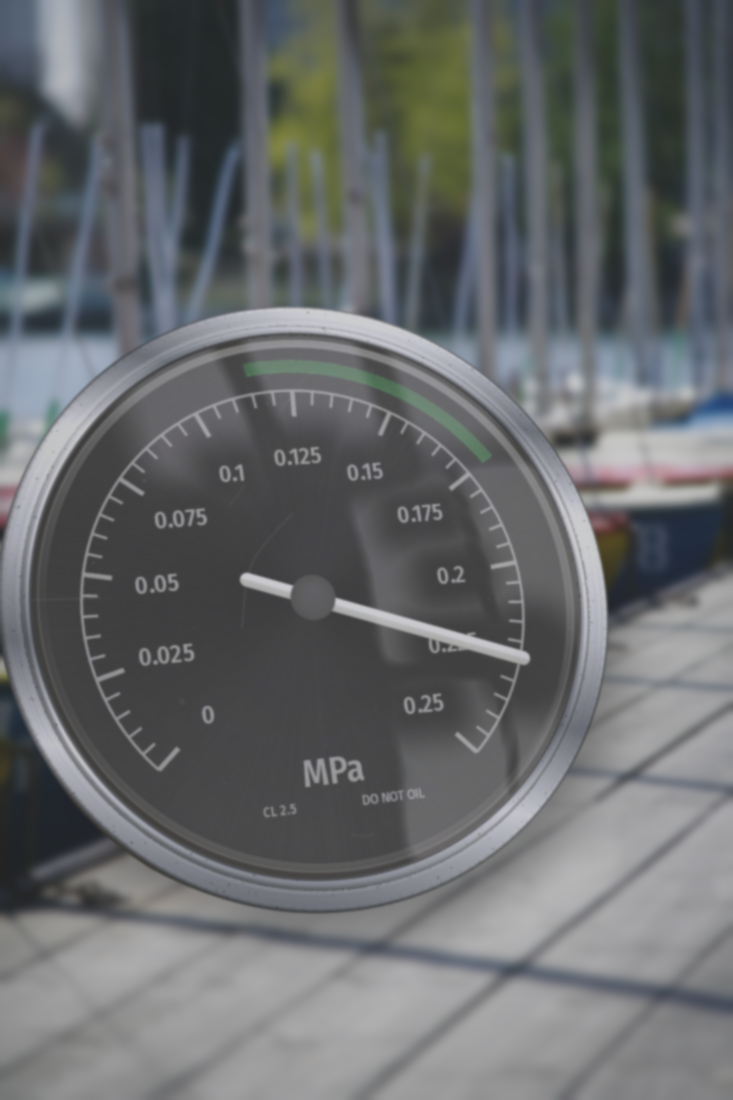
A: 0.225 MPa
